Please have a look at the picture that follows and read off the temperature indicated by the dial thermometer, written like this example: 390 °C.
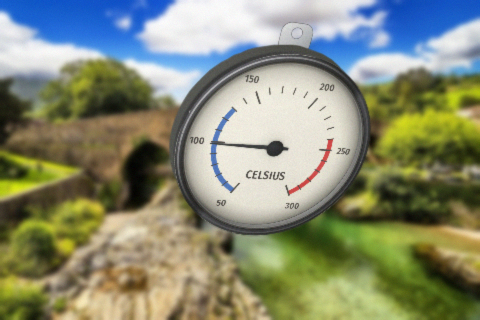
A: 100 °C
